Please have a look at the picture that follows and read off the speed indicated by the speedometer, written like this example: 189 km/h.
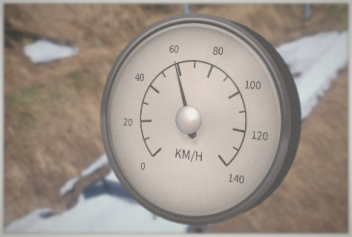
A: 60 km/h
